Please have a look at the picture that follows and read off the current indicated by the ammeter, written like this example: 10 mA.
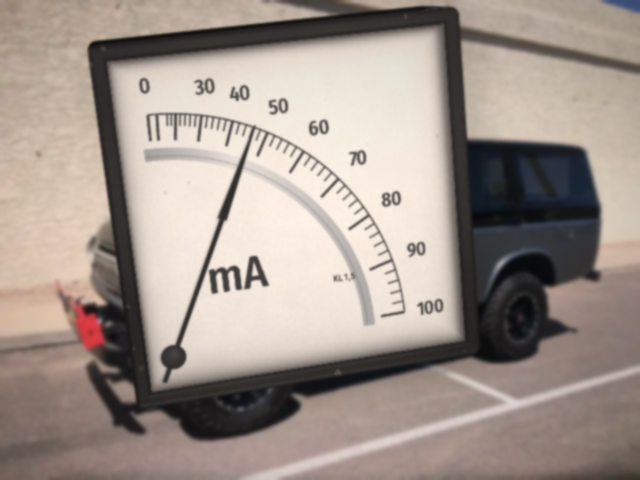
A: 46 mA
